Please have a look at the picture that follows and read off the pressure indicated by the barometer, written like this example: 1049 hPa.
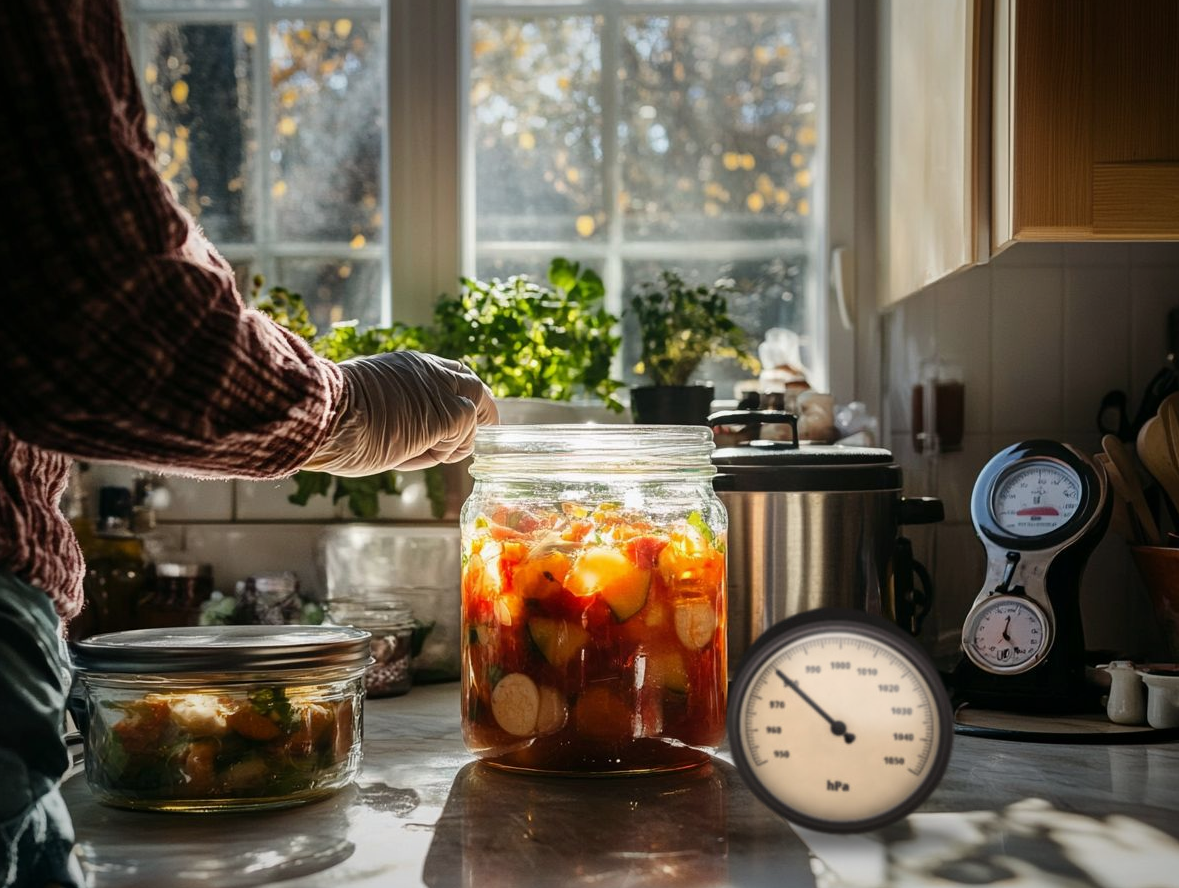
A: 980 hPa
